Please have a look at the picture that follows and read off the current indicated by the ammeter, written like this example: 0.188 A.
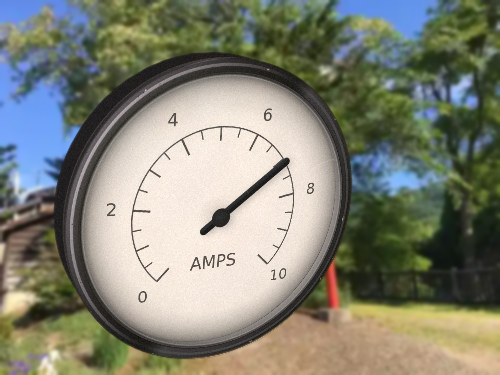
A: 7 A
